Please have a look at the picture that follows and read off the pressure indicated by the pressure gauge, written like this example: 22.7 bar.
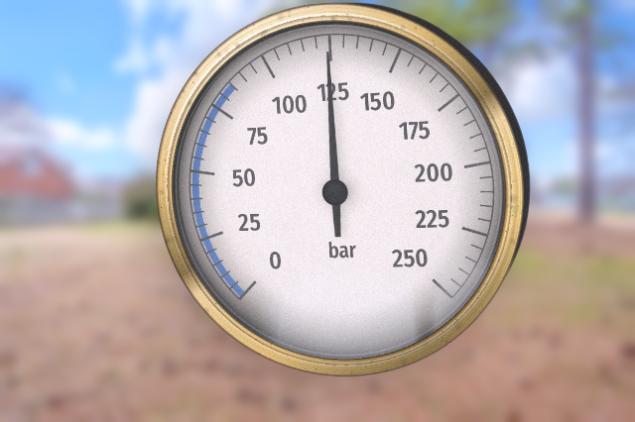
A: 125 bar
